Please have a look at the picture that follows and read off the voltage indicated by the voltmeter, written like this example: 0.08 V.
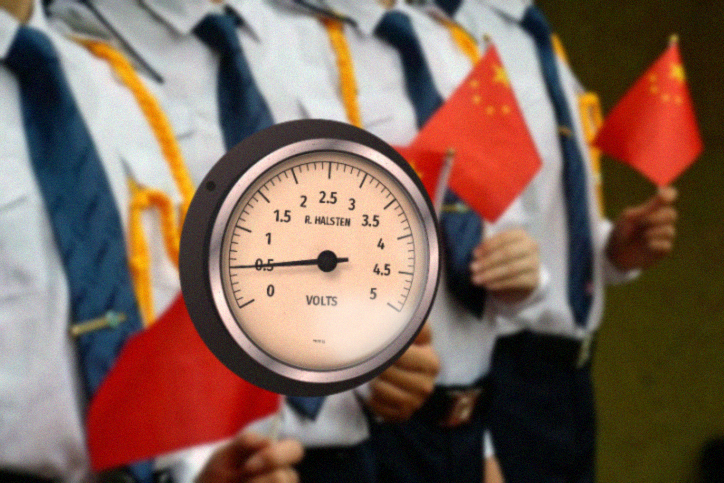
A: 0.5 V
